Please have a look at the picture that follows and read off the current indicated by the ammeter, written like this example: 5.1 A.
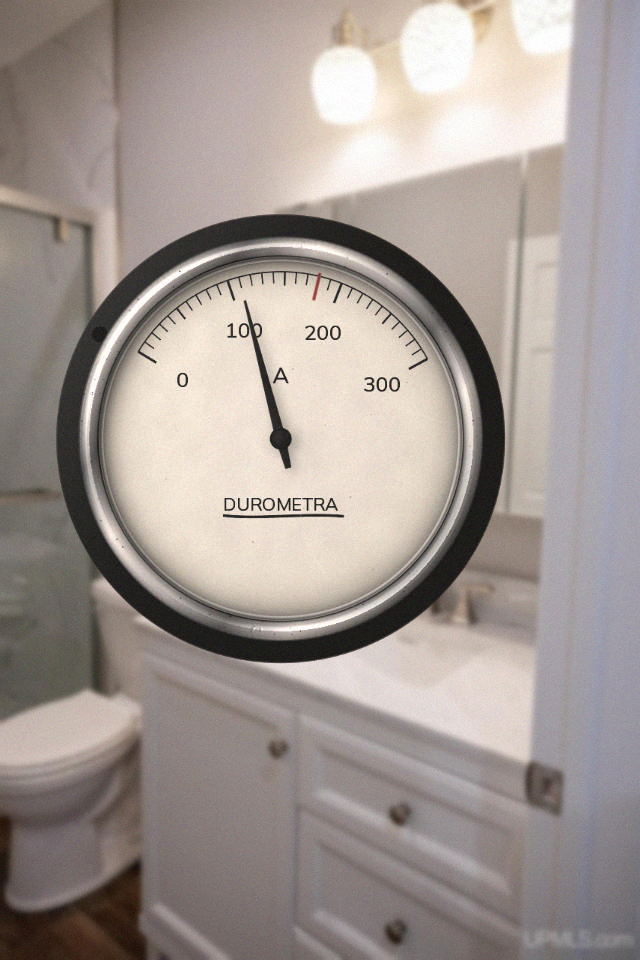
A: 110 A
